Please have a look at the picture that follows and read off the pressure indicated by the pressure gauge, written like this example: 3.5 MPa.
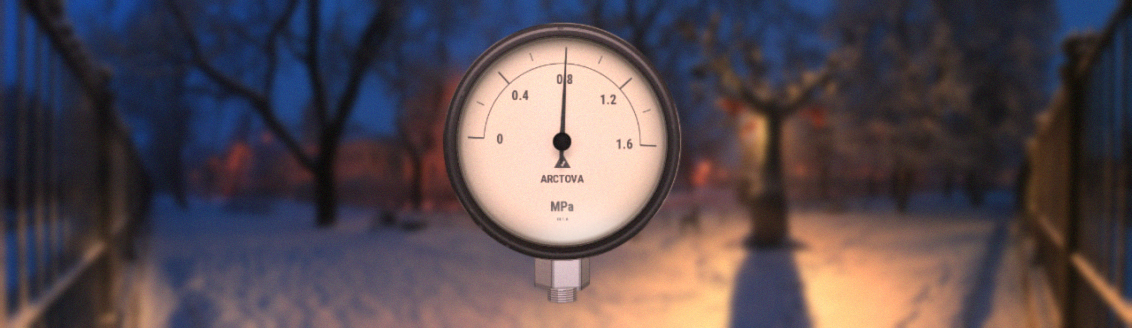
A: 0.8 MPa
